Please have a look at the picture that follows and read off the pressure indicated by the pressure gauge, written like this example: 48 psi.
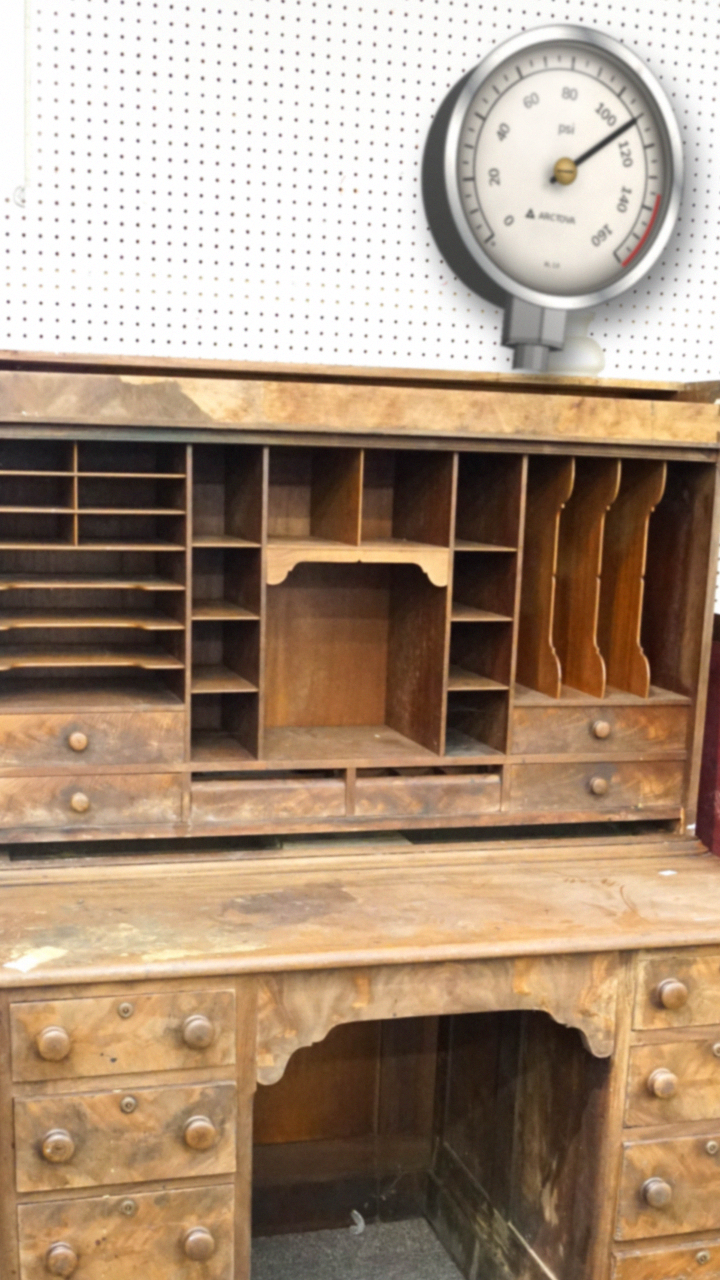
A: 110 psi
